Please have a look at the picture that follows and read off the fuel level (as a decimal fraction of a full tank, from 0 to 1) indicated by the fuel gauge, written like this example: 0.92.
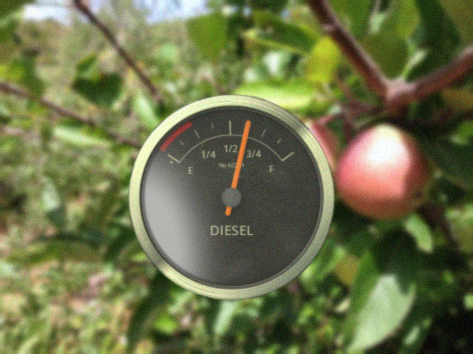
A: 0.625
